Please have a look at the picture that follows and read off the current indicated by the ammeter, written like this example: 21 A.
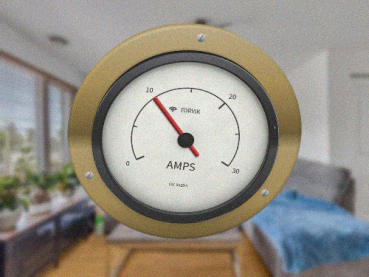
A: 10 A
